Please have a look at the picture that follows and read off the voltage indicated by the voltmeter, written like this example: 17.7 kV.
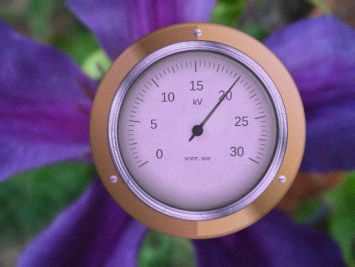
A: 20 kV
